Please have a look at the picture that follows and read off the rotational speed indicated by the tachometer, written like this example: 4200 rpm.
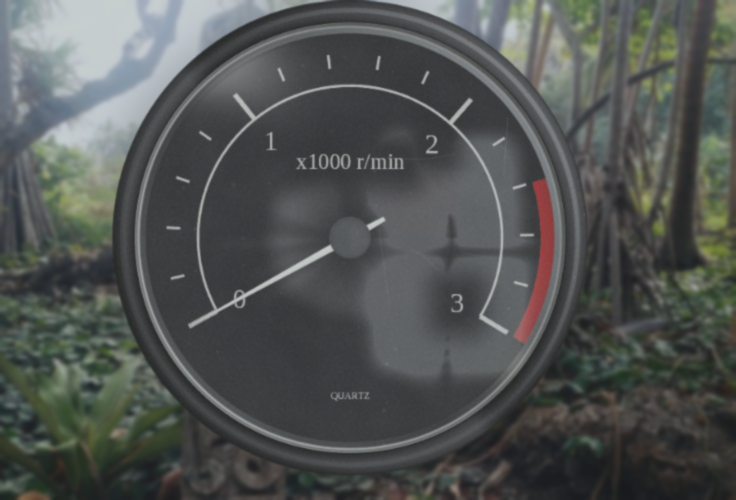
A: 0 rpm
